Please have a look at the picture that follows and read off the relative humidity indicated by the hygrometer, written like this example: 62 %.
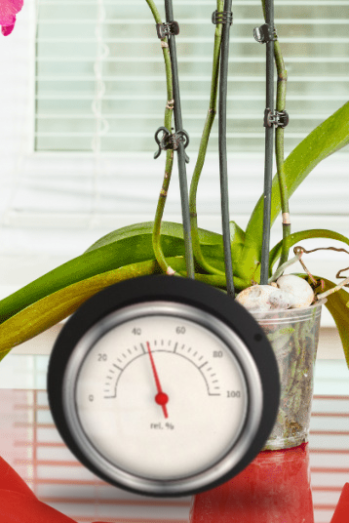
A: 44 %
